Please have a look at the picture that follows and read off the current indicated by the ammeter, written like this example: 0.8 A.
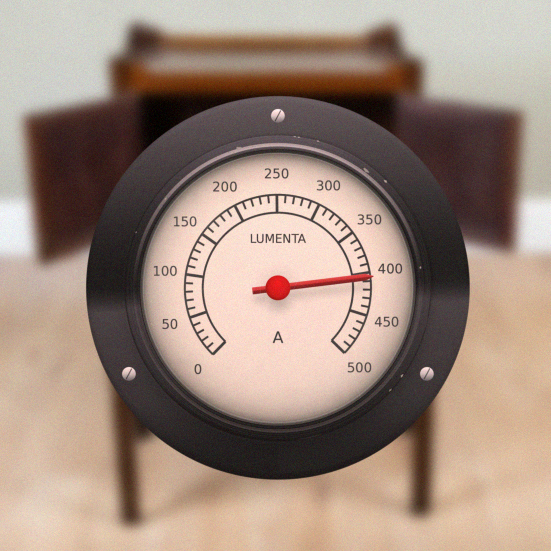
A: 405 A
